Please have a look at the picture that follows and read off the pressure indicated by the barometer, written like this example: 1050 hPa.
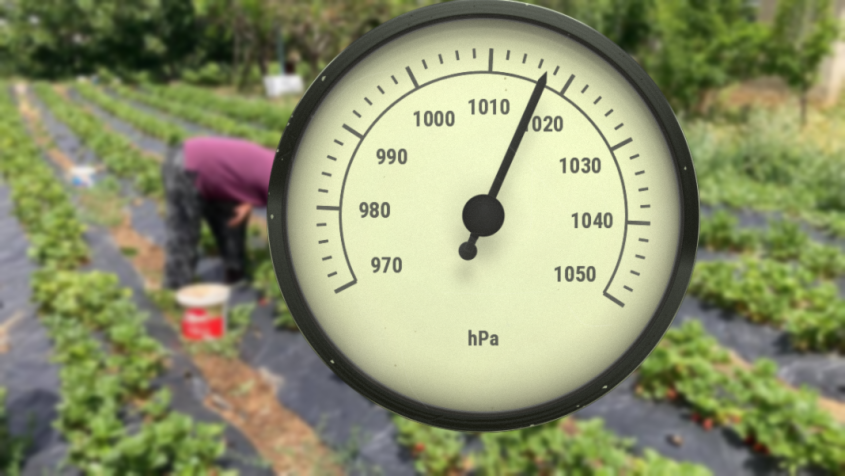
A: 1017 hPa
